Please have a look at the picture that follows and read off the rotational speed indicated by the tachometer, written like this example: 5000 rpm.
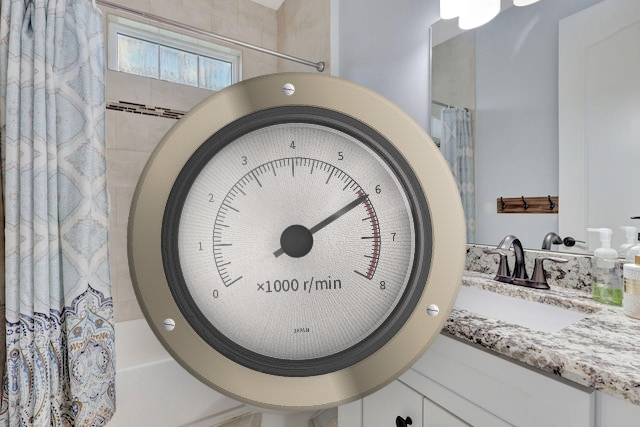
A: 6000 rpm
